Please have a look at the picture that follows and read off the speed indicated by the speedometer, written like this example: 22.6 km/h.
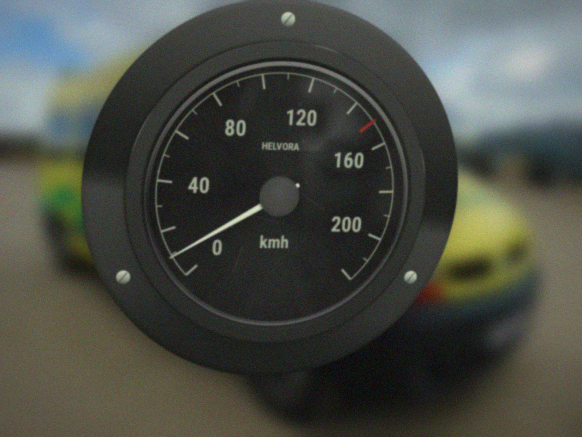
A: 10 km/h
